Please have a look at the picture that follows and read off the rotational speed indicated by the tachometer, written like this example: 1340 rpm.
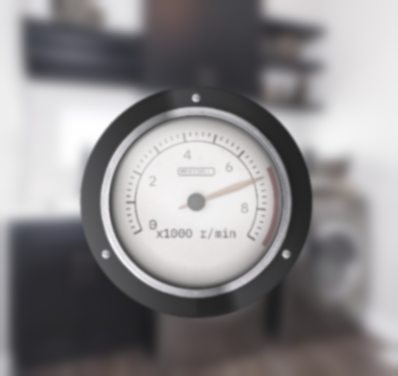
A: 7000 rpm
